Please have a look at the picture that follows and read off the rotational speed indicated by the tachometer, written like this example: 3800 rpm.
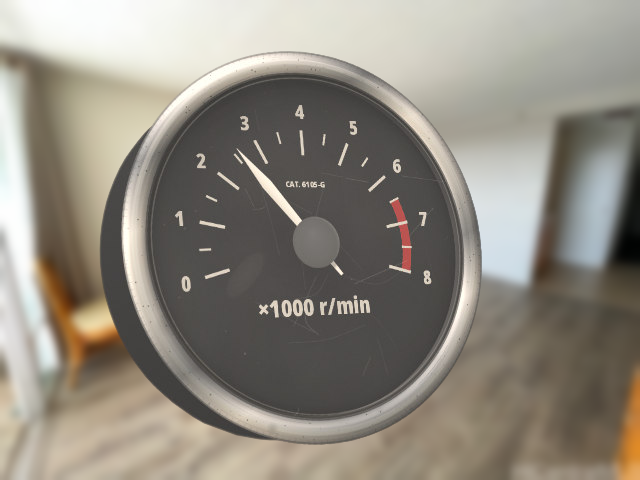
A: 2500 rpm
